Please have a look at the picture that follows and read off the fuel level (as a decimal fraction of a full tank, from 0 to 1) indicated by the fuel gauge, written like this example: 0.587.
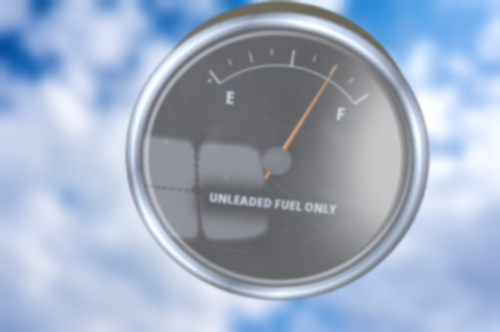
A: 0.75
